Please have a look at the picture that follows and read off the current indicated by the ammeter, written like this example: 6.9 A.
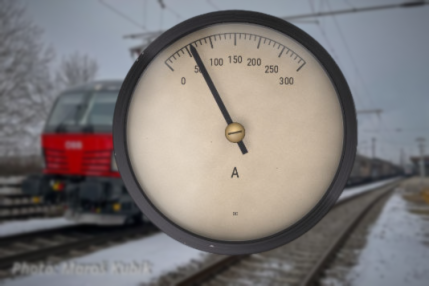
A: 60 A
